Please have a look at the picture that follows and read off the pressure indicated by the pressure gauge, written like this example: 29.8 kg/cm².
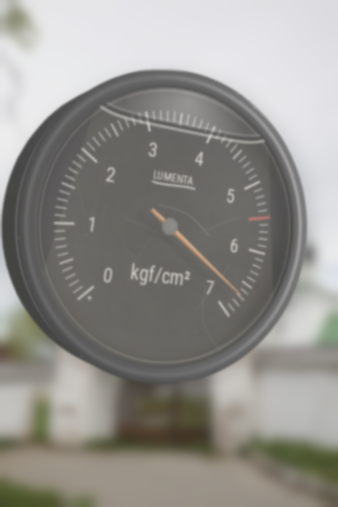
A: 6.7 kg/cm²
